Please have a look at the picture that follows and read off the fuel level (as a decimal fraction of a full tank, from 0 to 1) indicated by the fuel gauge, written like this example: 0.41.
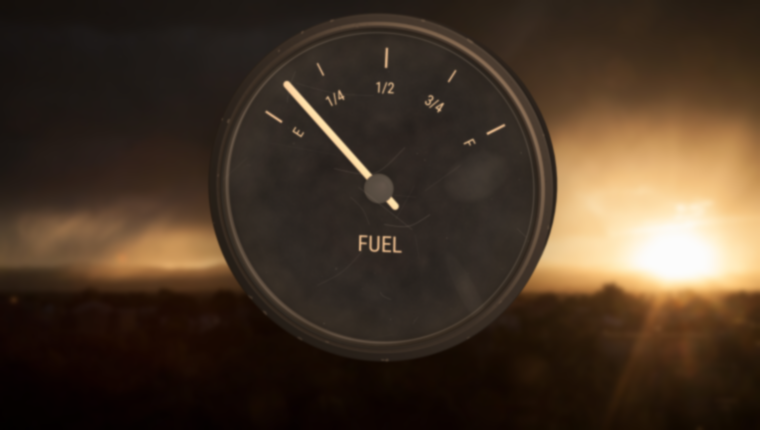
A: 0.125
